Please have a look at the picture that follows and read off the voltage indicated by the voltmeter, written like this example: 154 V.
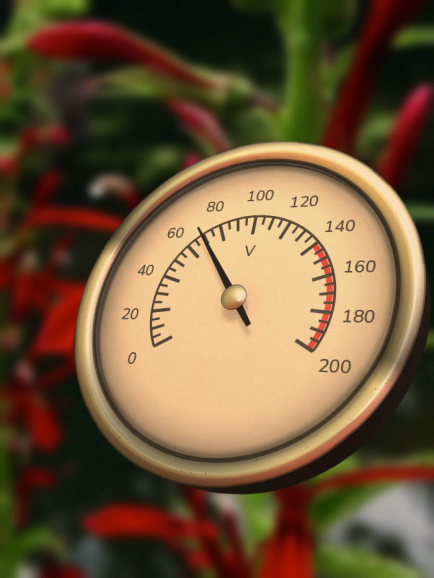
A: 70 V
